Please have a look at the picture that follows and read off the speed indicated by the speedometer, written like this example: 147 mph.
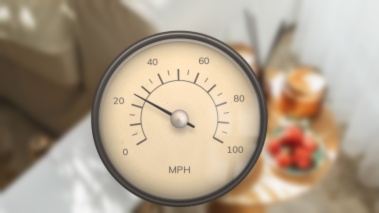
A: 25 mph
